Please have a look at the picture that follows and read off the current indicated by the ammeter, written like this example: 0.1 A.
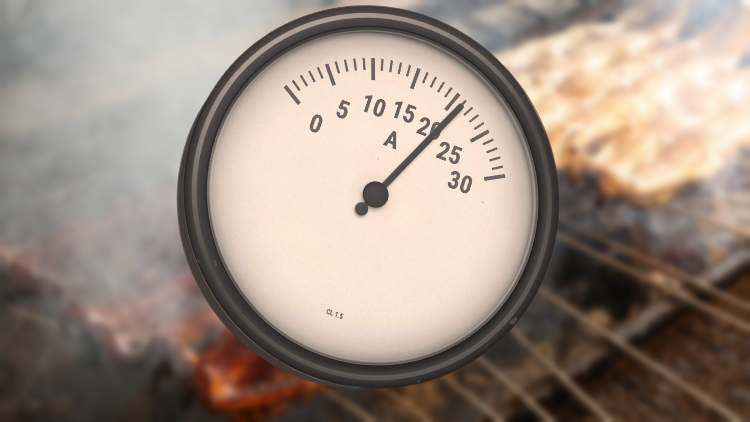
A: 21 A
